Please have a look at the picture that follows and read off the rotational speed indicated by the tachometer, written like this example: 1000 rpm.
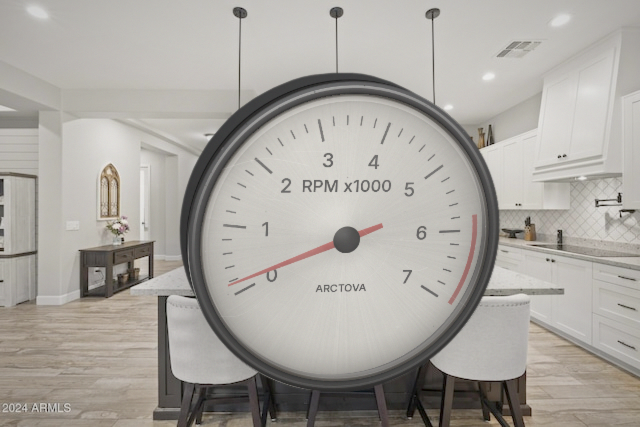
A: 200 rpm
